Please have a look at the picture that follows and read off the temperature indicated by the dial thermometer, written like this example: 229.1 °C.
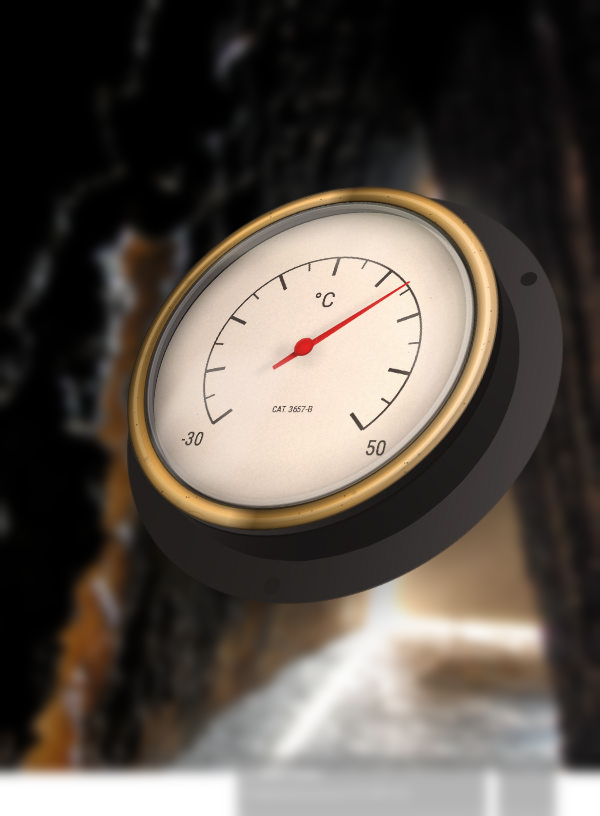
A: 25 °C
